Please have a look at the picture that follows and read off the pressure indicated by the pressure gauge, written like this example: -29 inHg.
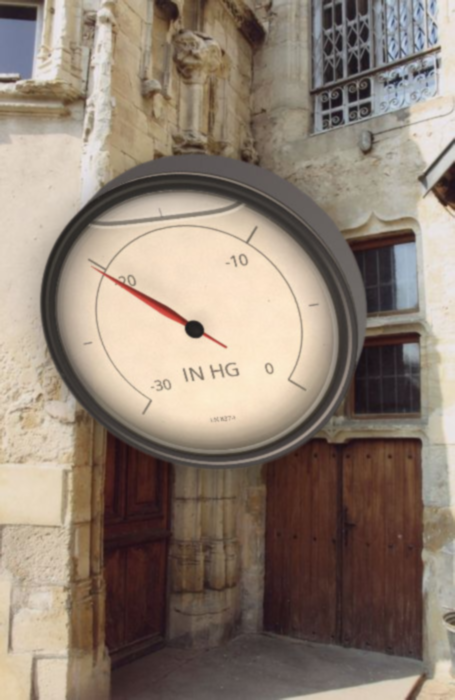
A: -20 inHg
